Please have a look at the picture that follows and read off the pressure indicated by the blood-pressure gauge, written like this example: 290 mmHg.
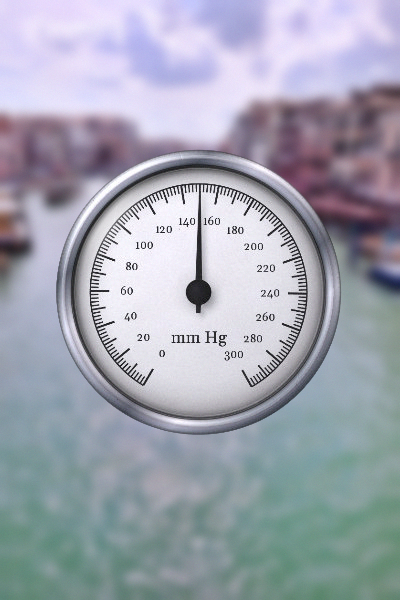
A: 150 mmHg
